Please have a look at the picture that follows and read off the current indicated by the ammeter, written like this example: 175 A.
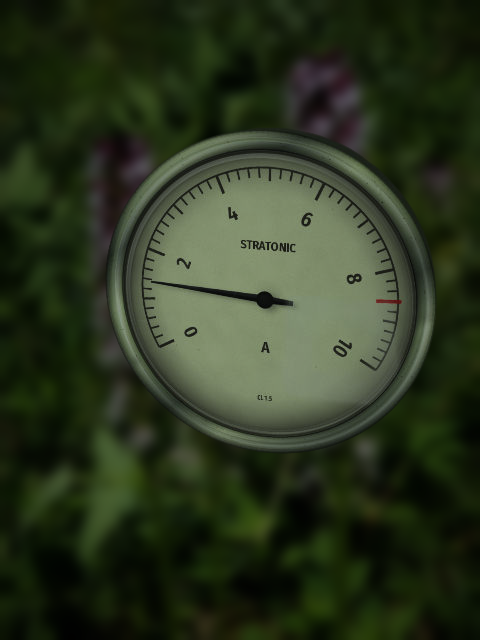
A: 1.4 A
